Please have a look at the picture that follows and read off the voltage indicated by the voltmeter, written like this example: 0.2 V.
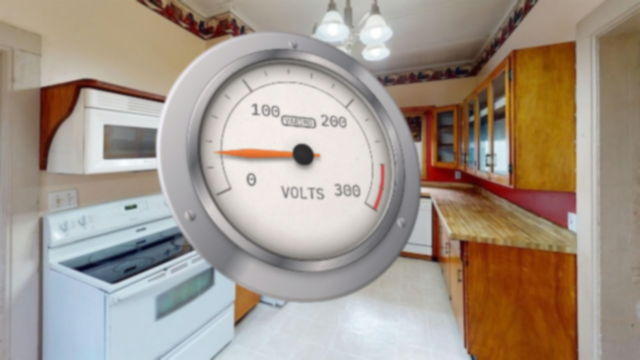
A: 30 V
